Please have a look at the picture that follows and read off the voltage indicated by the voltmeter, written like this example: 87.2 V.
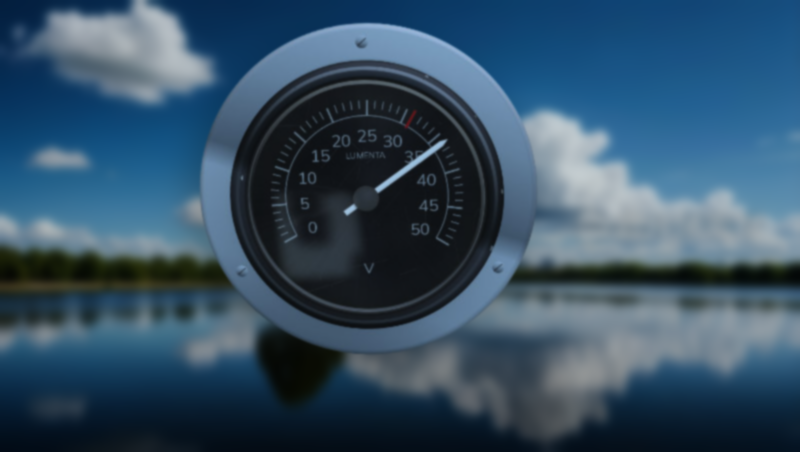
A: 36 V
